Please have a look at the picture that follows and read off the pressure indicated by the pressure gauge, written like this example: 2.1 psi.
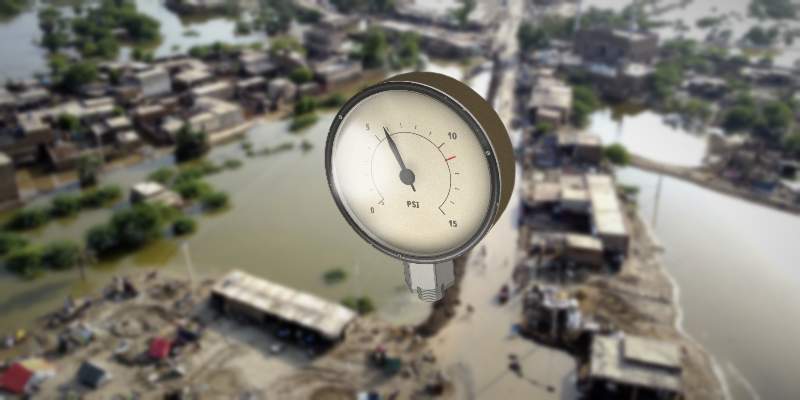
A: 6 psi
